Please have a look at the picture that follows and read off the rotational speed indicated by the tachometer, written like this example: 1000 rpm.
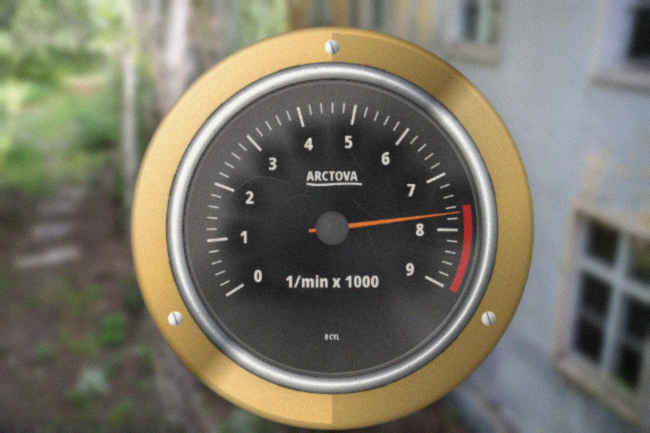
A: 7700 rpm
